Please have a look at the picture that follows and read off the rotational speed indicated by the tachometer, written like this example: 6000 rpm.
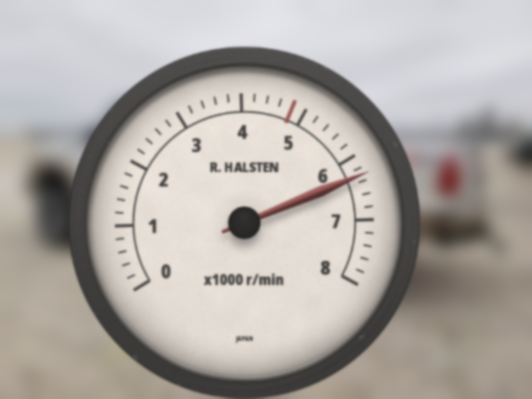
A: 6300 rpm
